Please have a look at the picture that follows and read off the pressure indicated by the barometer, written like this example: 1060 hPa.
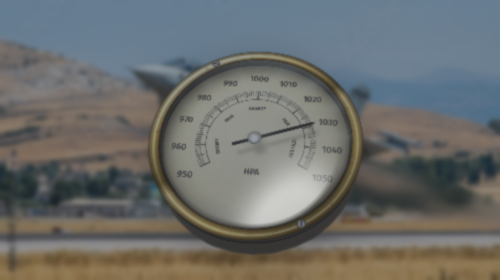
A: 1030 hPa
